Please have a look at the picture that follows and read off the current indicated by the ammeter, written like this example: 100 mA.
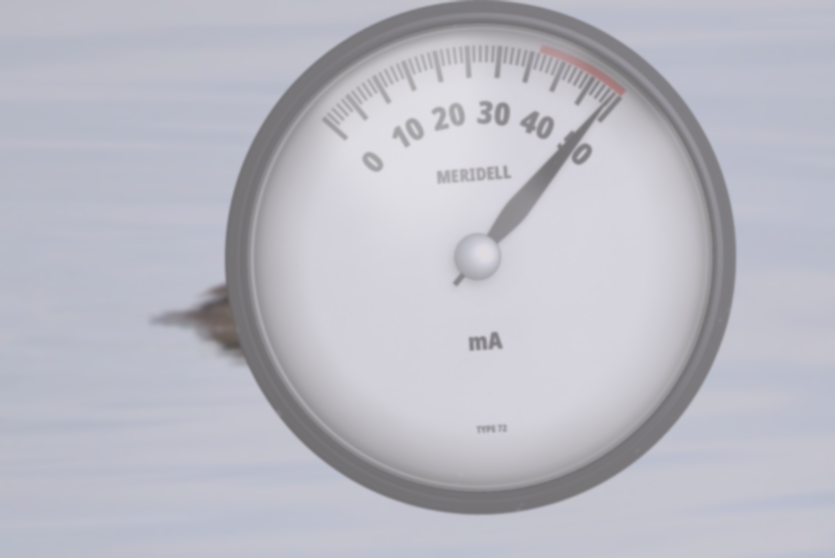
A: 49 mA
